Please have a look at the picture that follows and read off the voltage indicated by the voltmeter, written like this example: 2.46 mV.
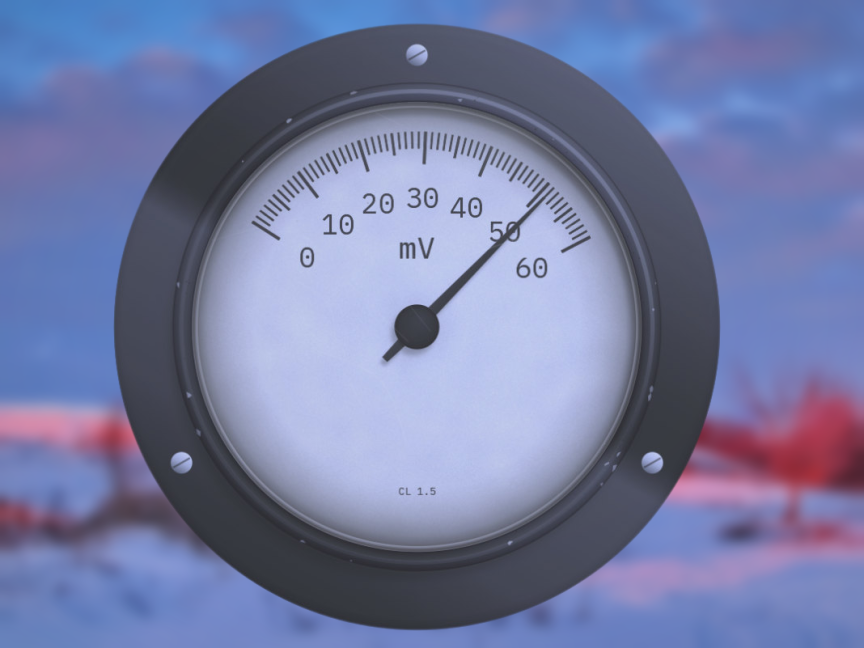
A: 51 mV
